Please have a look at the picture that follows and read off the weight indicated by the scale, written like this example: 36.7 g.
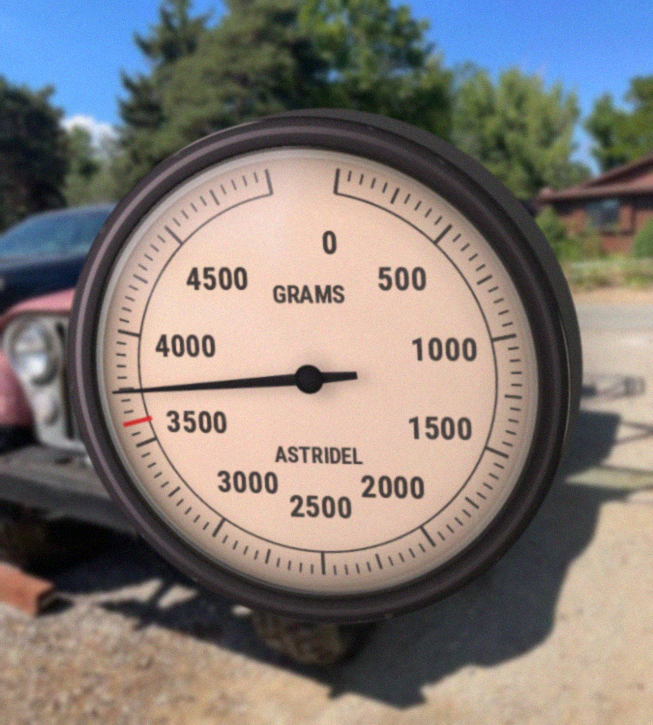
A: 3750 g
